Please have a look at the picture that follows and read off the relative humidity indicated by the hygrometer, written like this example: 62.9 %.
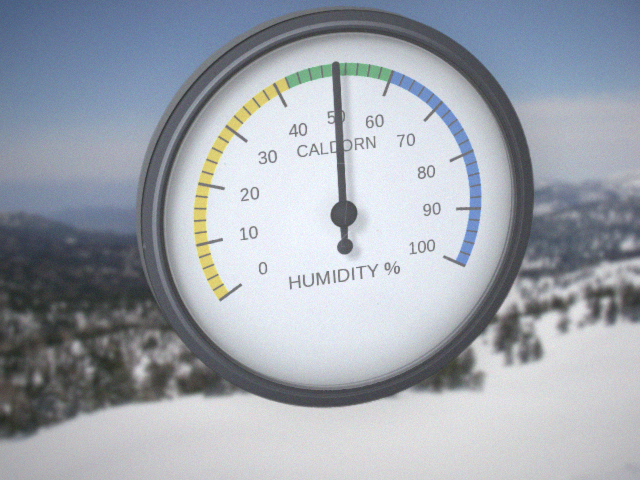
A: 50 %
